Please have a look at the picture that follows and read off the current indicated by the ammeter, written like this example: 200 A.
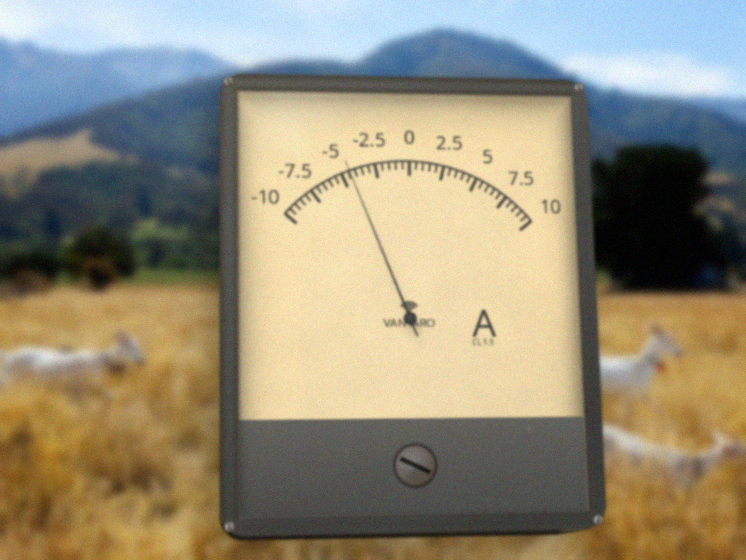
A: -4.5 A
